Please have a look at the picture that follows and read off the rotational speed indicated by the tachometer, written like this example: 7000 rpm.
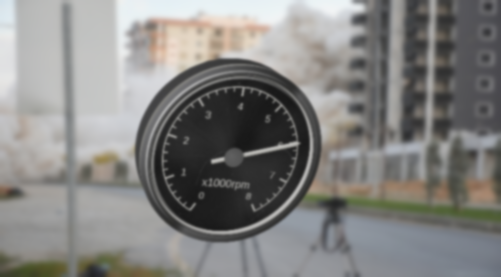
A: 6000 rpm
